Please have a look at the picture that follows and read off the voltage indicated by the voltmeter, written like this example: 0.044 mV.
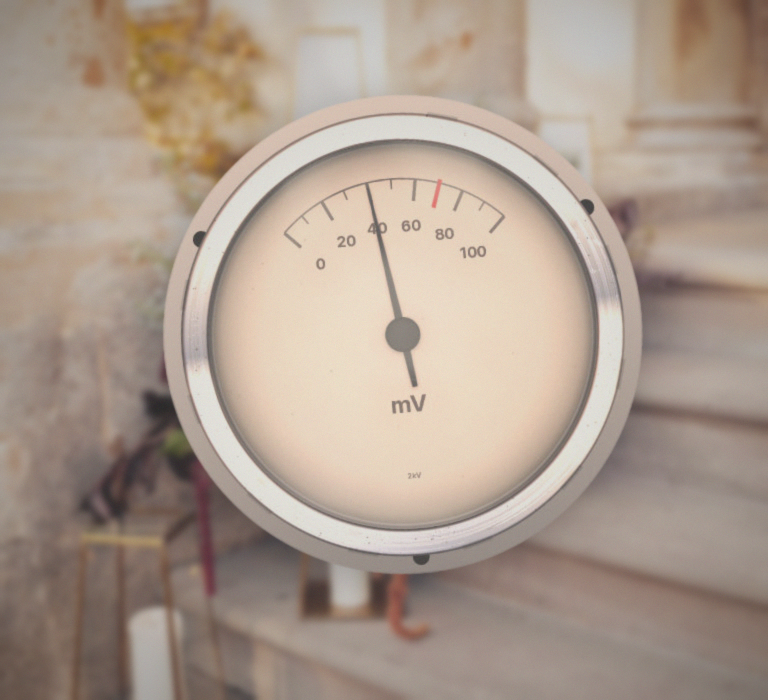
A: 40 mV
